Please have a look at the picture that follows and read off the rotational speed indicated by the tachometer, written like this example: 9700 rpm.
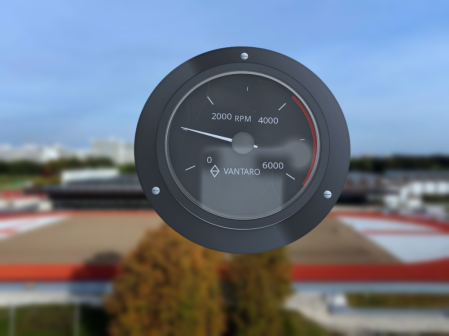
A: 1000 rpm
